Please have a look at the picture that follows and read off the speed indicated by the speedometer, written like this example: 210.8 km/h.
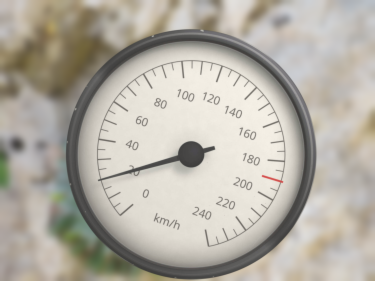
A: 20 km/h
